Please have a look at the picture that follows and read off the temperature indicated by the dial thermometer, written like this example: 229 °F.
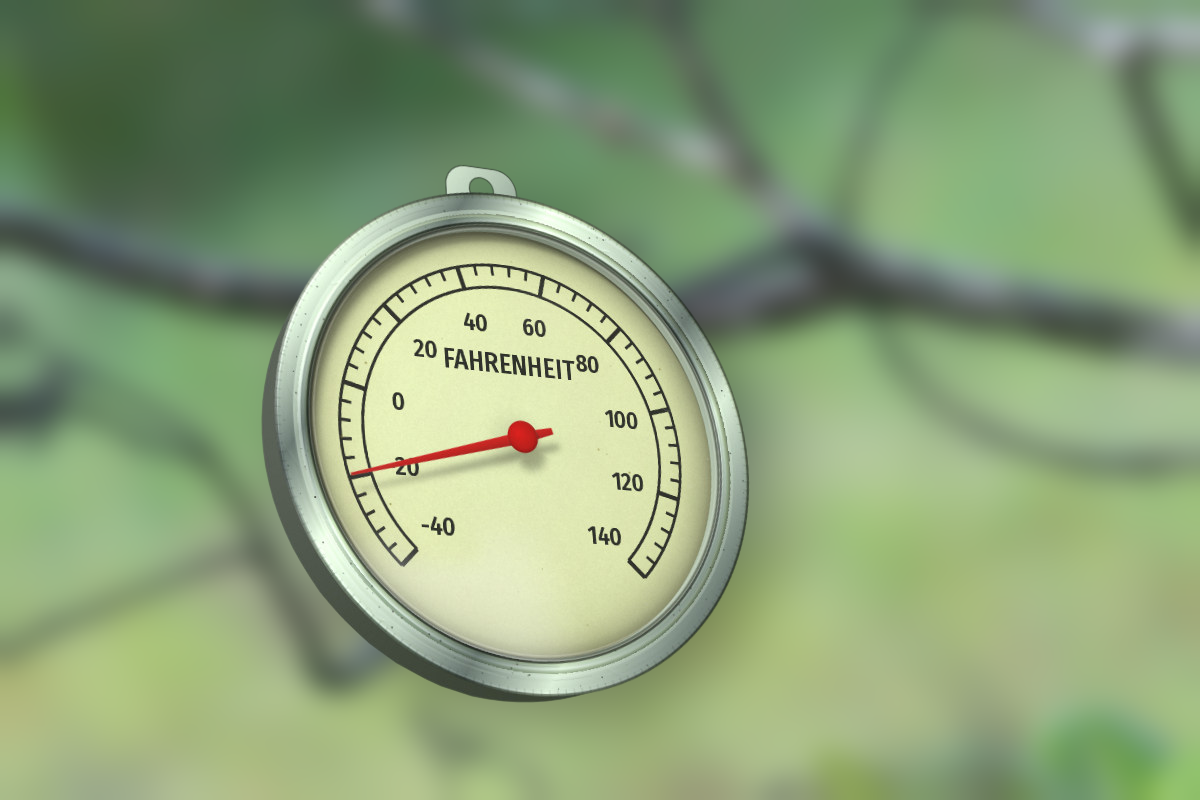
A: -20 °F
